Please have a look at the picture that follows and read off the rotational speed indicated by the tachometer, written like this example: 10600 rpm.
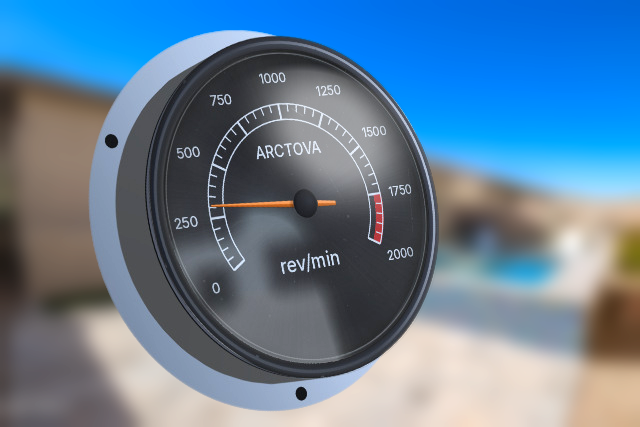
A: 300 rpm
